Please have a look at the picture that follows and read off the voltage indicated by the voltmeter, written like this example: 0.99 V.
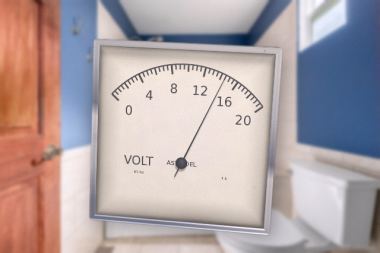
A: 14.5 V
